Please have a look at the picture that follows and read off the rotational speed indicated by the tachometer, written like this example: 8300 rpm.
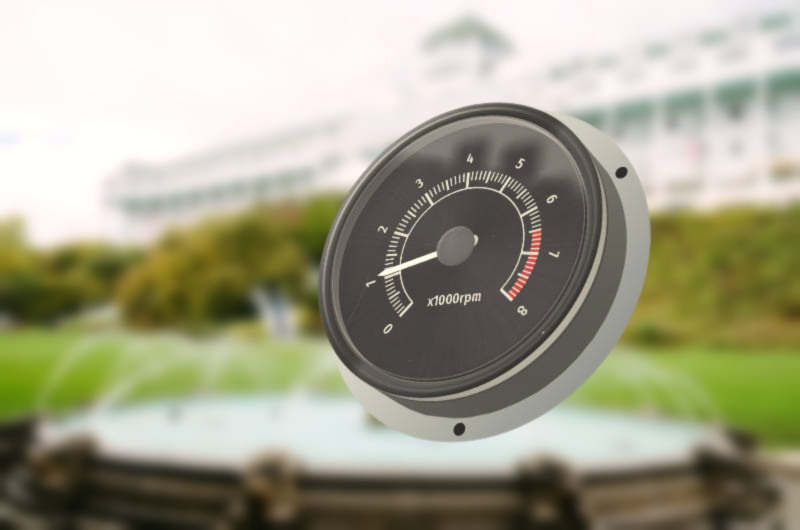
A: 1000 rpm
